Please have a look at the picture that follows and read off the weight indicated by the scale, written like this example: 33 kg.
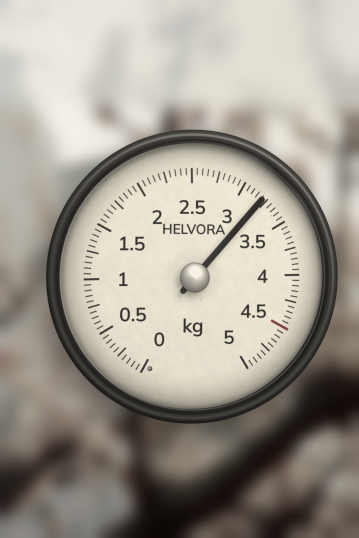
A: 3.2 kg
